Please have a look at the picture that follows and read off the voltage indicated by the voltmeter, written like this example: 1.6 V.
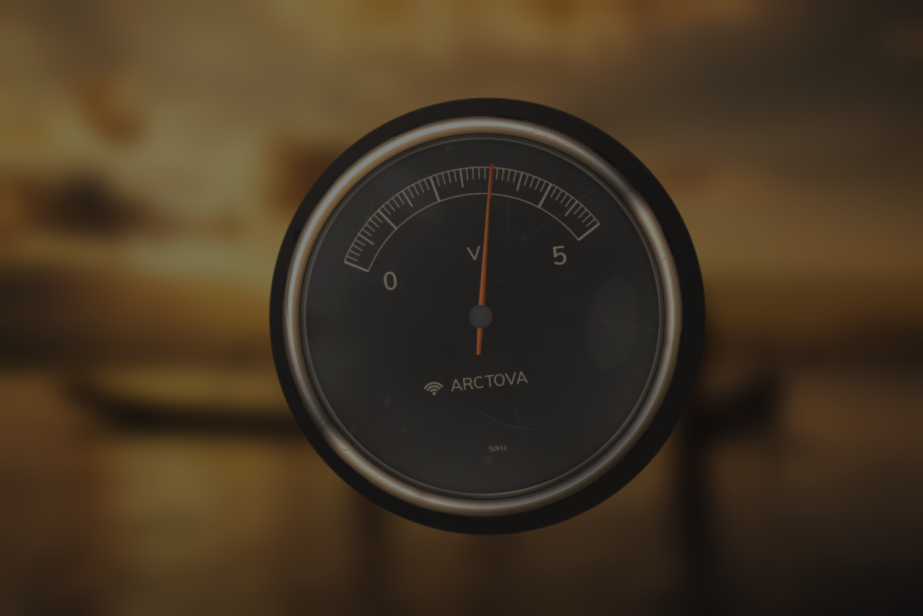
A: 3 V
